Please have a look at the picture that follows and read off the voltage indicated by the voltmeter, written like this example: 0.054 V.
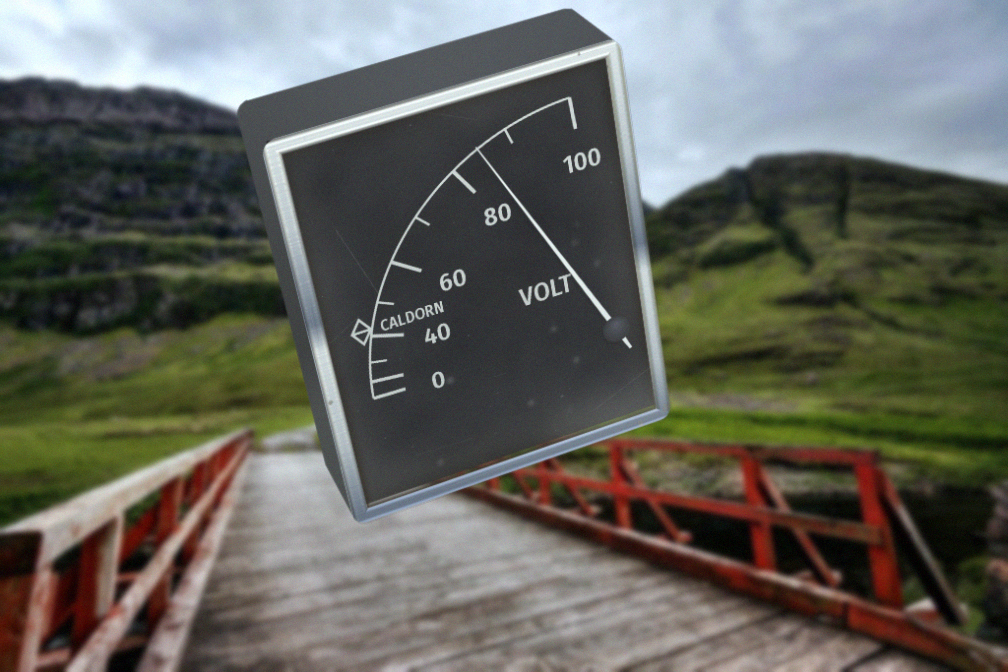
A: 85 V
